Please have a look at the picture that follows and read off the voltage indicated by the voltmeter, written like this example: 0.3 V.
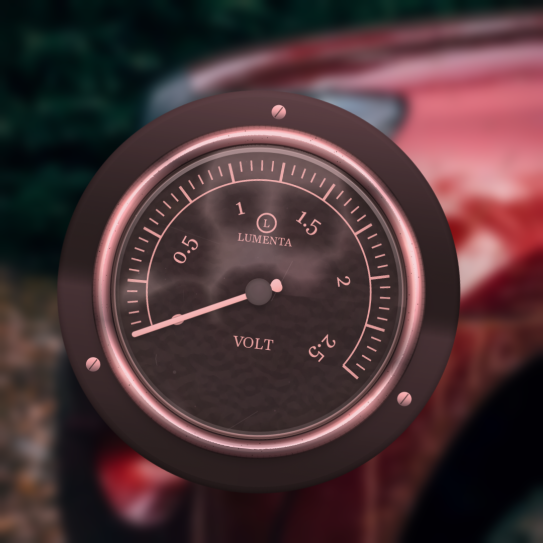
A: 0 V
